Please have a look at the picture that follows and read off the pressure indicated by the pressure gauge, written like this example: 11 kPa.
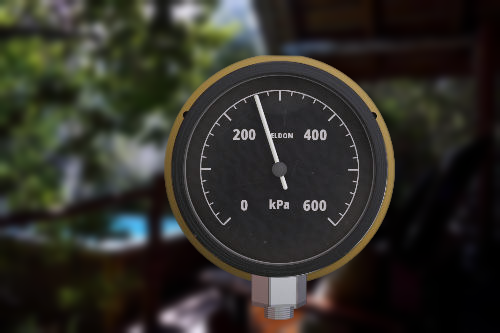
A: 260 kPa
